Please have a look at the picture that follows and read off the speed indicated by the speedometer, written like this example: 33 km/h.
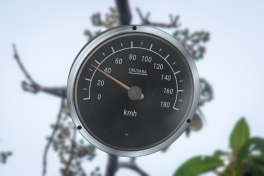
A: 35 km/h
